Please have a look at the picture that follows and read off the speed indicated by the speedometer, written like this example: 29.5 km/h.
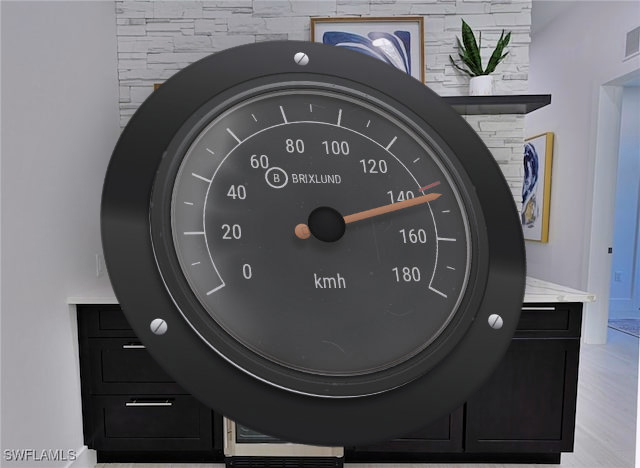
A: 145 km/h
